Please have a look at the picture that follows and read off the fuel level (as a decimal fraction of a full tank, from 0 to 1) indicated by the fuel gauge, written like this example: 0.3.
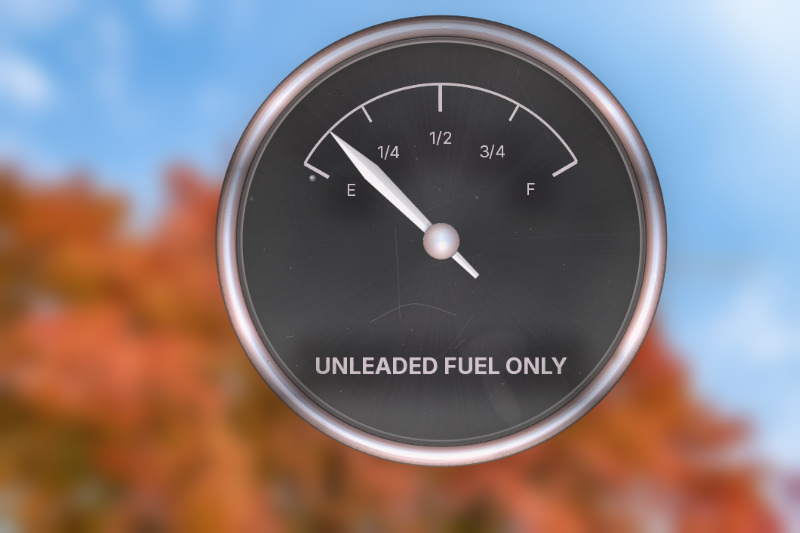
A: 0.125
